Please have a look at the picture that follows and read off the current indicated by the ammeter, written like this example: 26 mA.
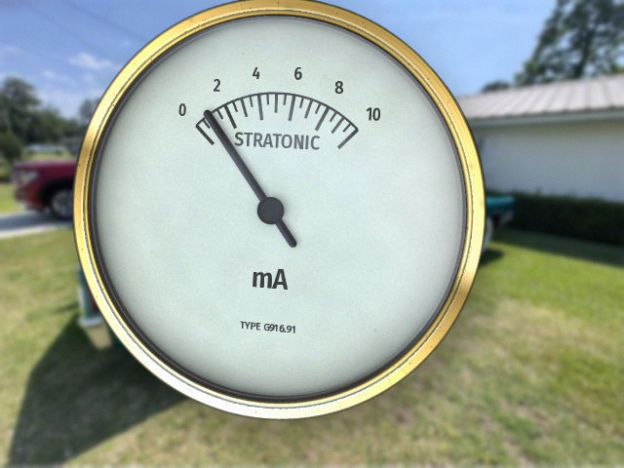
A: 1 mA
